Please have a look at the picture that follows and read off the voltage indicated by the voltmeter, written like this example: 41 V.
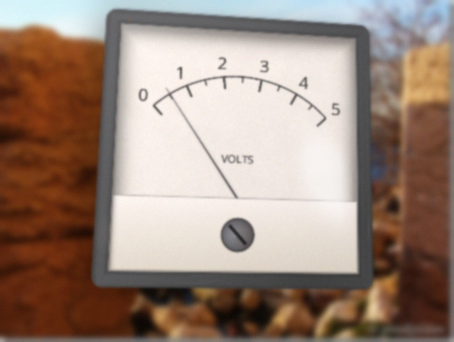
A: 0.5 V
